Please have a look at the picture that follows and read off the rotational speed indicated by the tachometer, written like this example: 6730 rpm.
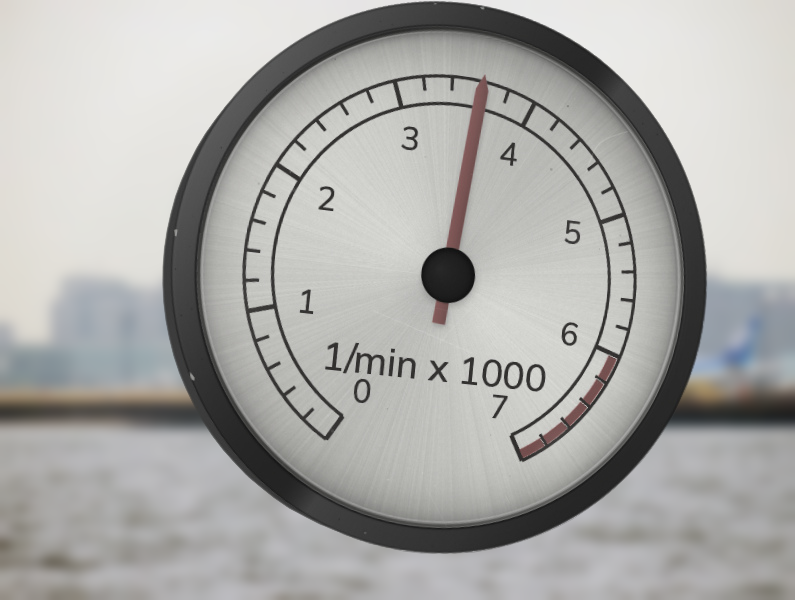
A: 3600 rpm
